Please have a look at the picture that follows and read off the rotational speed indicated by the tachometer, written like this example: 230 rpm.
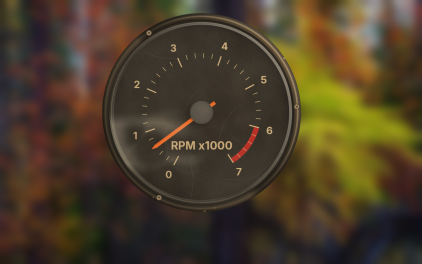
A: 600 rpm
